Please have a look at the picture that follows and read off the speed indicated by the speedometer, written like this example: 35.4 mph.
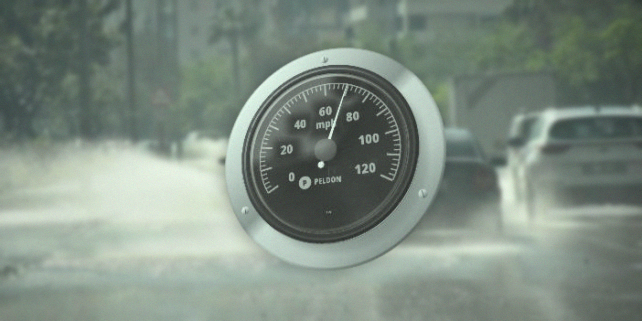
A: 70 mph
